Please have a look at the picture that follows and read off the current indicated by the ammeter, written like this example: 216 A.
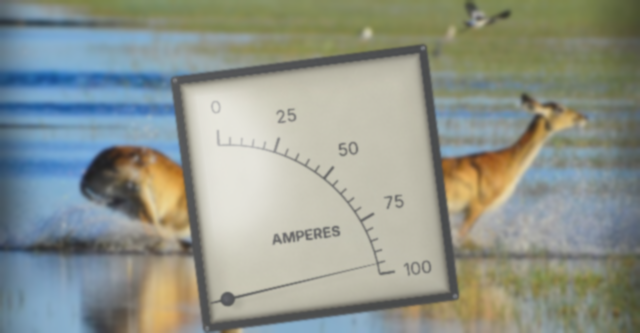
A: 95 A
